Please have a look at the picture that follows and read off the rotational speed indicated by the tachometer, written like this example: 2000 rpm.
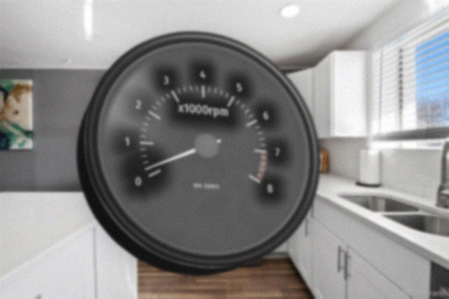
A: 200 rpm
